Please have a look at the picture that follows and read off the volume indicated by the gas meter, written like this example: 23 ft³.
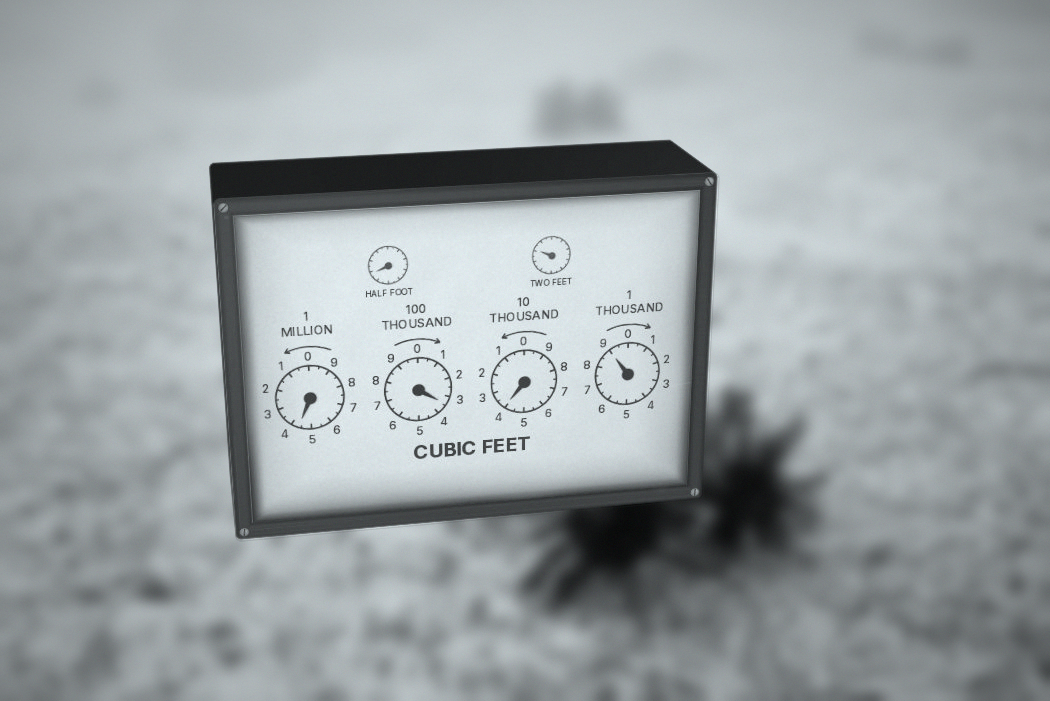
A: 433900 ft³
